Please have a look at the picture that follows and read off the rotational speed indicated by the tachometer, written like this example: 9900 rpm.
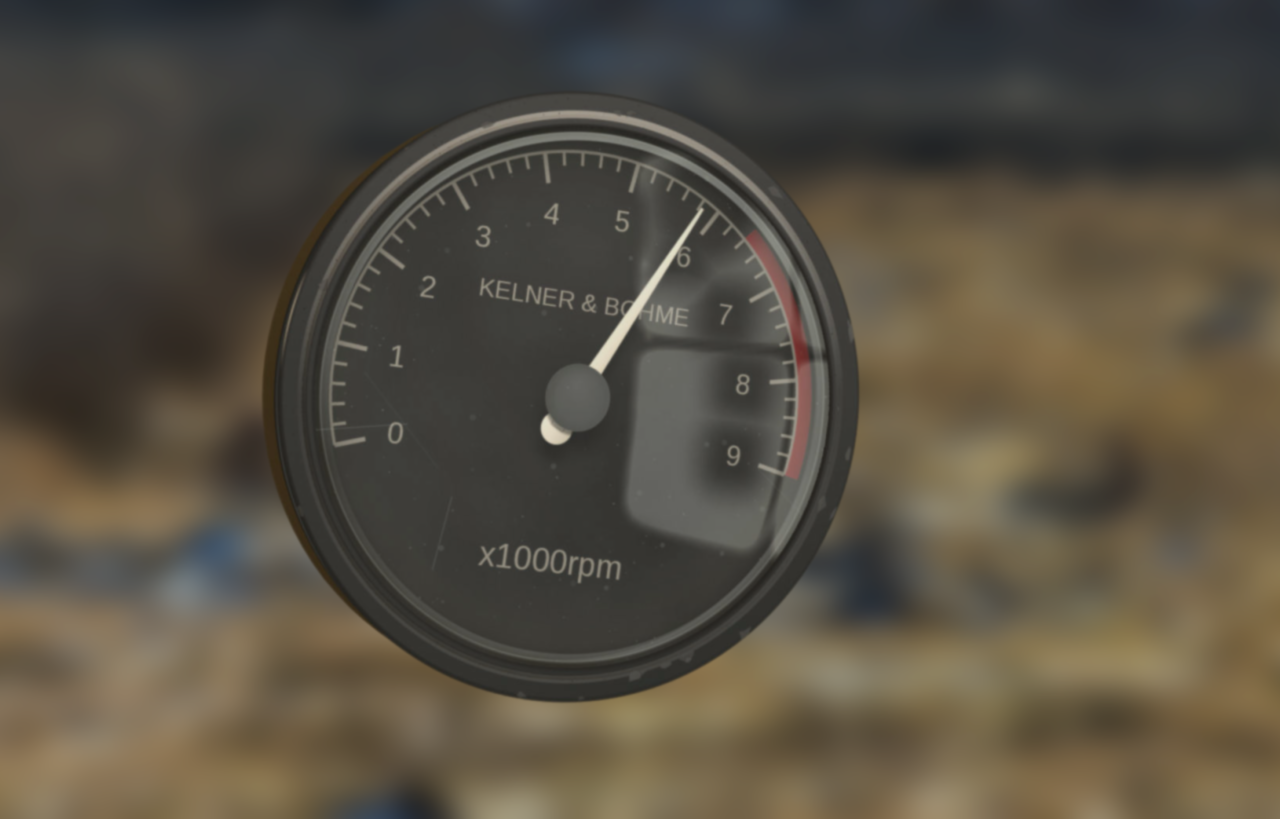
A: 5800 rpm
